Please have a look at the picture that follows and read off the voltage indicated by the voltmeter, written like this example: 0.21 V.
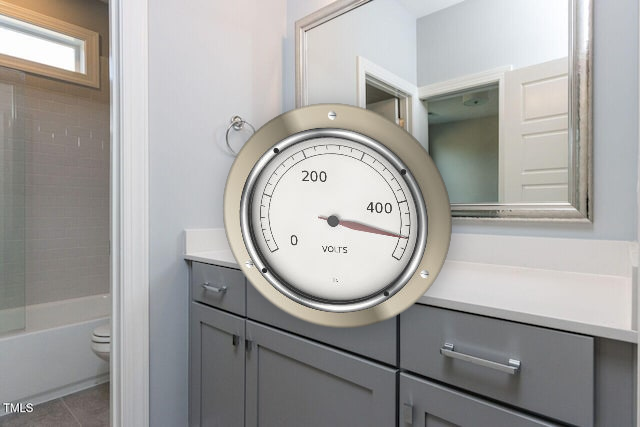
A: 460 V
